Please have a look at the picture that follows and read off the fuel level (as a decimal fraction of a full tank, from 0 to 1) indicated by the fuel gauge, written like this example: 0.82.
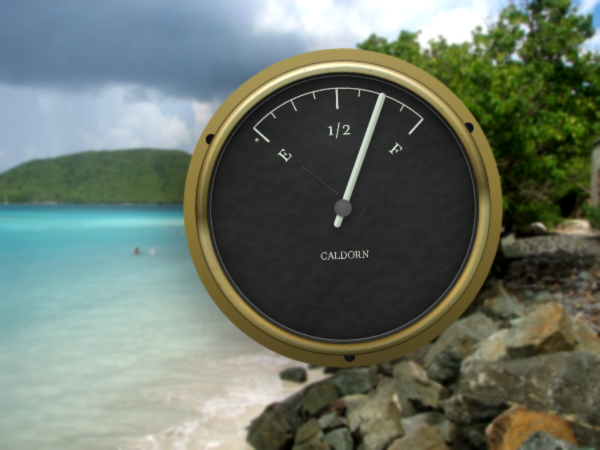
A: 0.75
